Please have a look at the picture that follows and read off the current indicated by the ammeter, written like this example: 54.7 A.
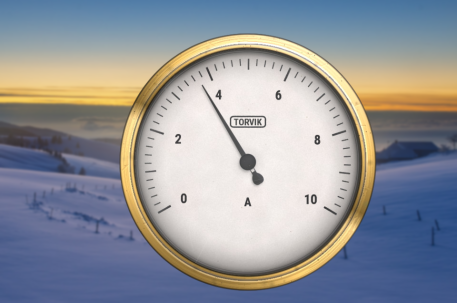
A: 3.7 A
